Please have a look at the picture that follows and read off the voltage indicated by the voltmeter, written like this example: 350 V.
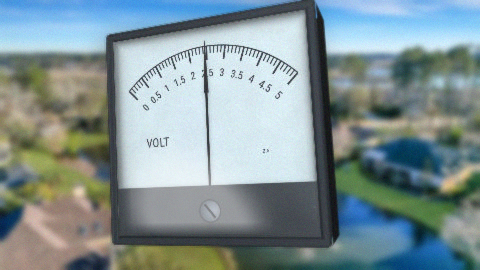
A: 2.5 V
